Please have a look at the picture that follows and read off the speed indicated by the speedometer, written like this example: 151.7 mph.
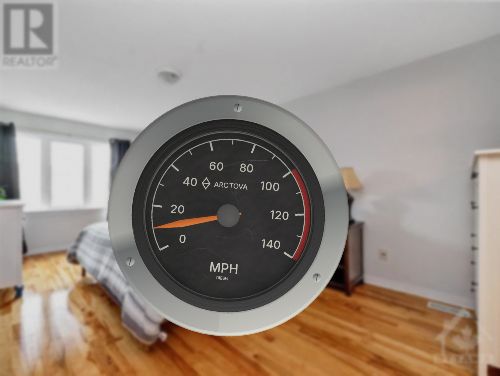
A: 10 mph
